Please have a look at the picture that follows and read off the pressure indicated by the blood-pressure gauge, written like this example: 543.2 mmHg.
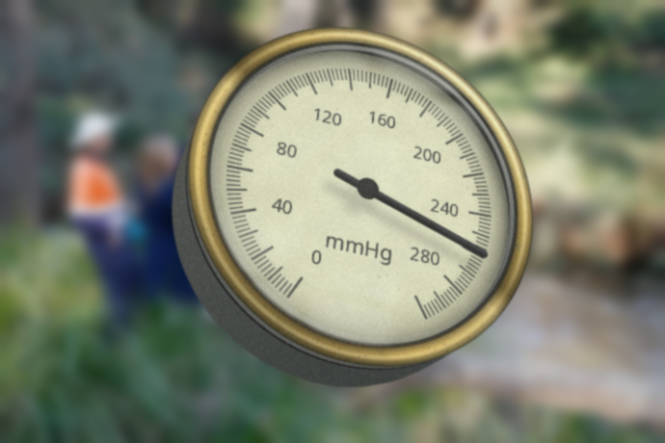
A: 260 mmHg
